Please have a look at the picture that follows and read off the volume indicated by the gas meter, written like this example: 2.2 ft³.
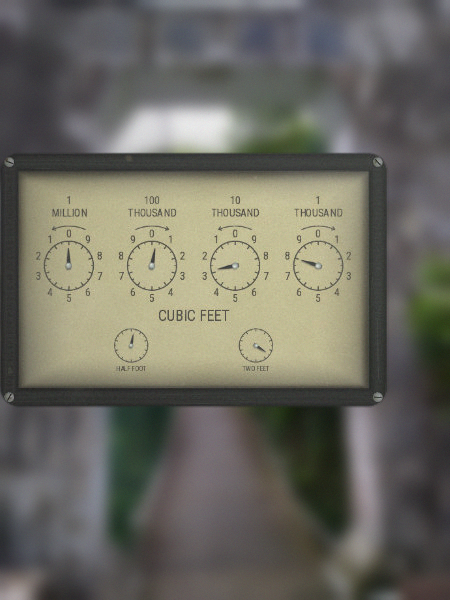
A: 2800 ft³
